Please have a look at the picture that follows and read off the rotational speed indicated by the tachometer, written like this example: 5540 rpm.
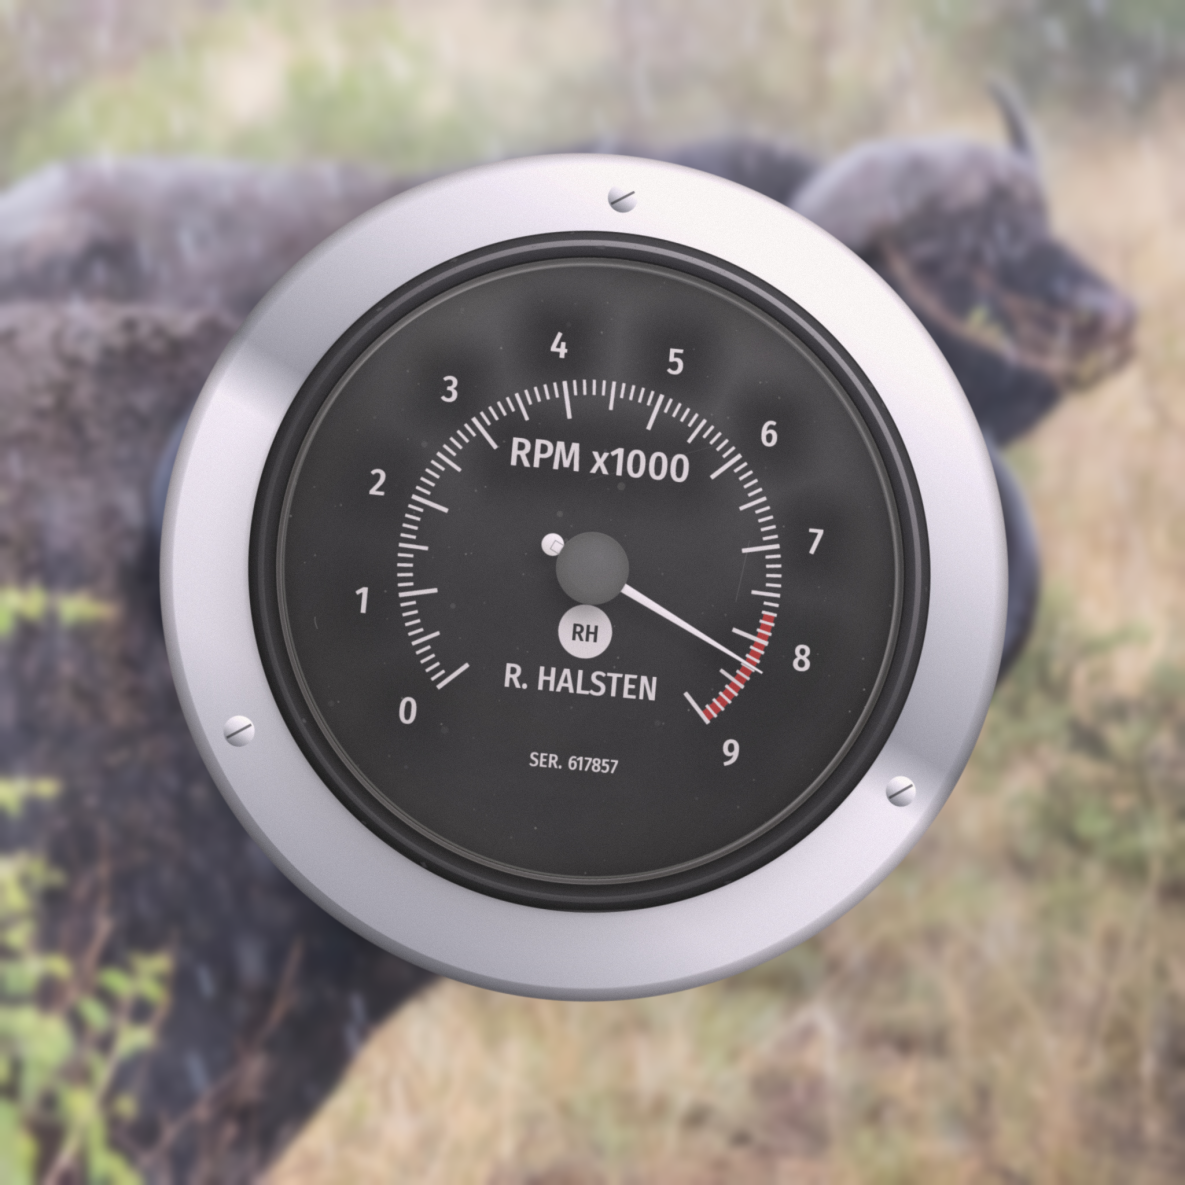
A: 8300 rpm
